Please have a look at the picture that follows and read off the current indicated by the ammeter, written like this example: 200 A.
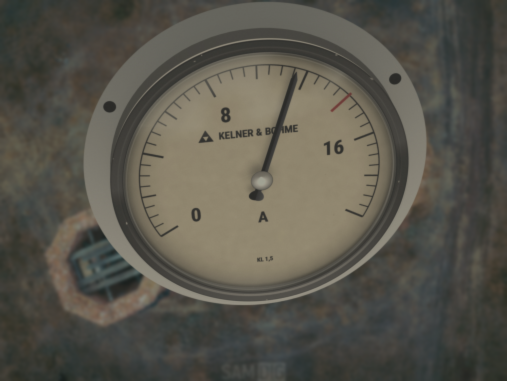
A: 11.5 A
